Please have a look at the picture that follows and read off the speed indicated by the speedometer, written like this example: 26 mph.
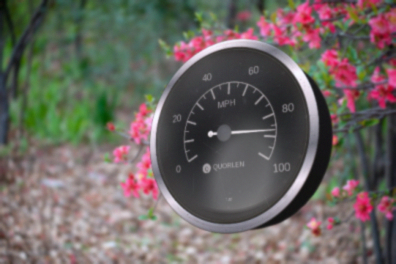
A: 87.5 mph
